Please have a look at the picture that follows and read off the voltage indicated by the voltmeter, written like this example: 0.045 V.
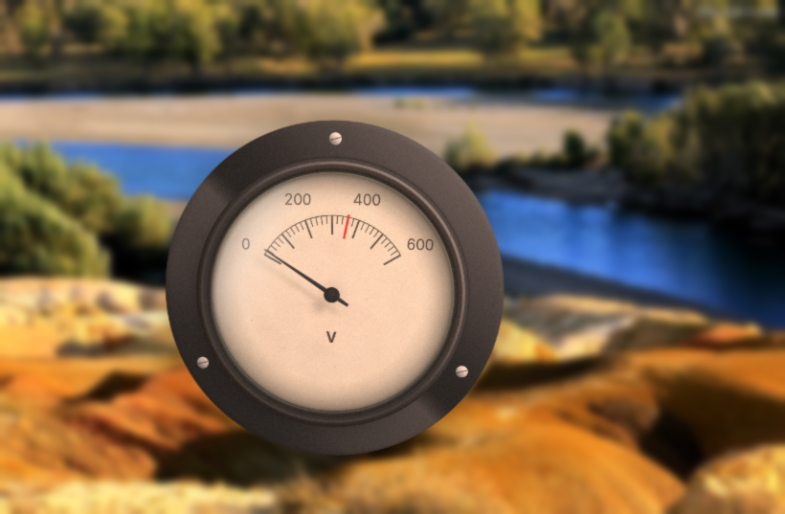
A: 20 V
